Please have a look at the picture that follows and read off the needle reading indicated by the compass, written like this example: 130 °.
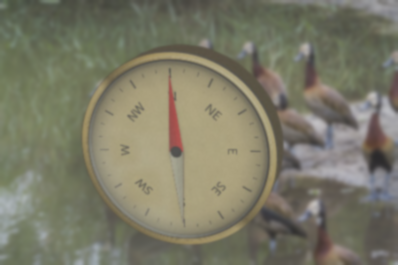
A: 0 °
